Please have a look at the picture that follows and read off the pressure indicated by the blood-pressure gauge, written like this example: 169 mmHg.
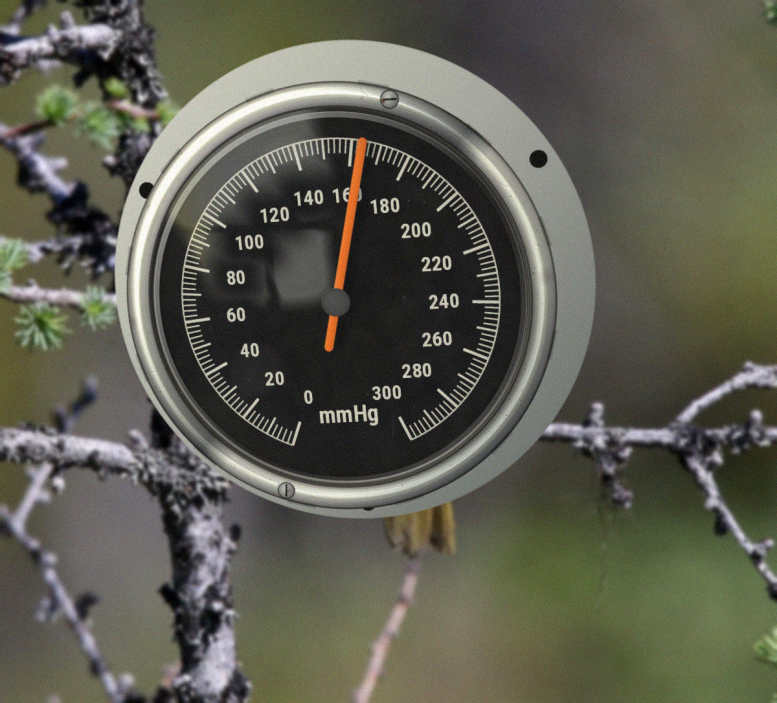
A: 164 mmHg
